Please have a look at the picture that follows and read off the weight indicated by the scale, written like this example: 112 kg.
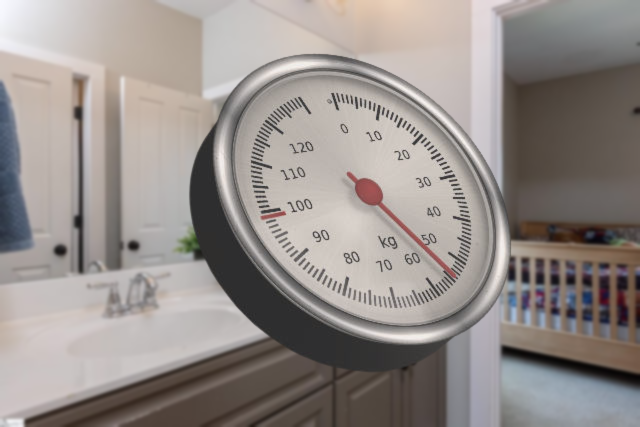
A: 55 kg
